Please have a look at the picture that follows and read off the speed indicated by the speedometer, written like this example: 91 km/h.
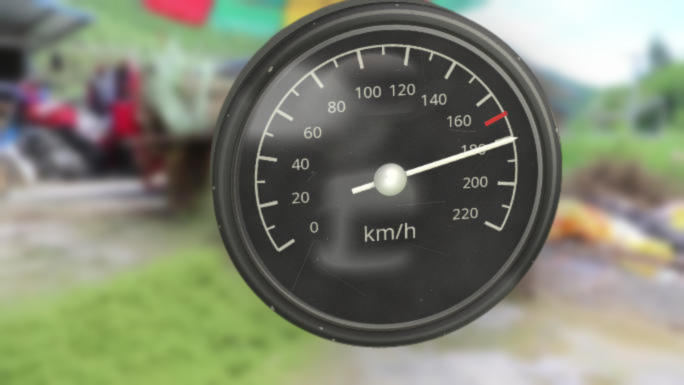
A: 180 km/h
